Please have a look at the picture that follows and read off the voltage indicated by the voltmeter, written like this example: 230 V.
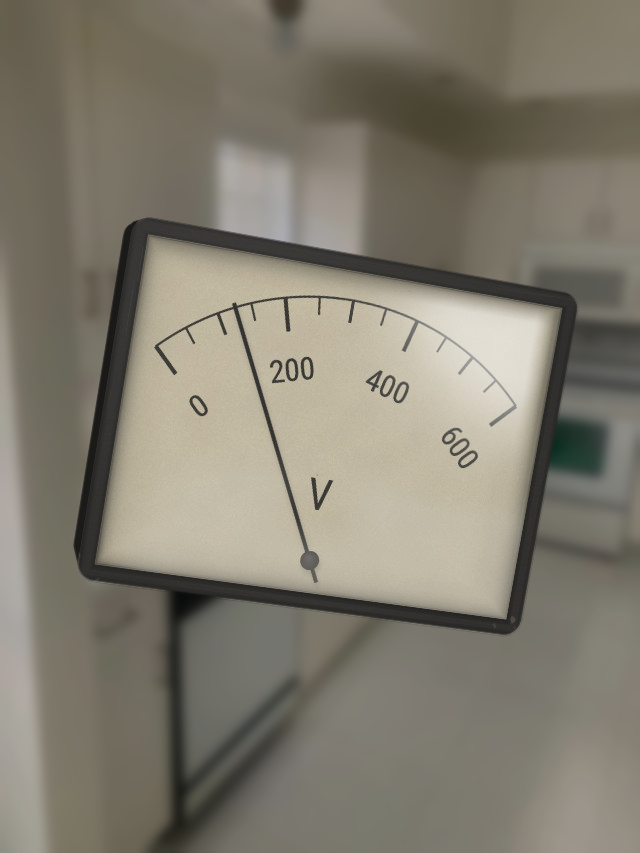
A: 125 V
